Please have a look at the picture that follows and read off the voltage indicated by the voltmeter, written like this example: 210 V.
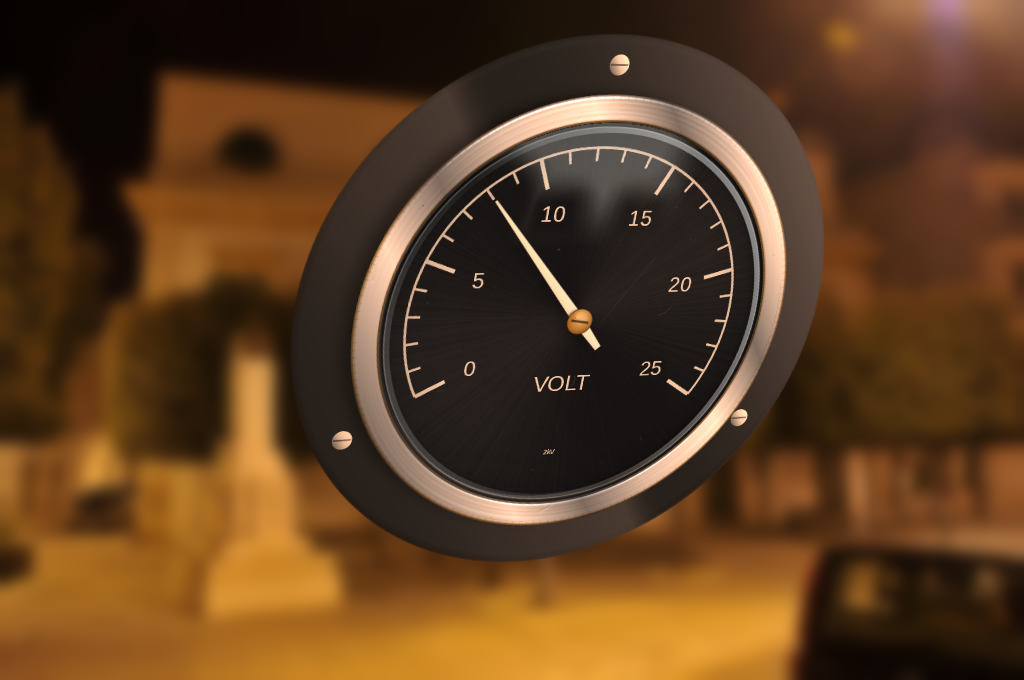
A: 8 V
